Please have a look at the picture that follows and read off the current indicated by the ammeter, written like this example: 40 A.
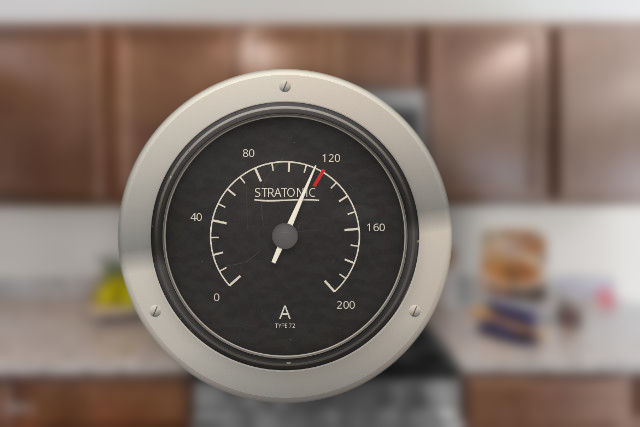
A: 115 A
